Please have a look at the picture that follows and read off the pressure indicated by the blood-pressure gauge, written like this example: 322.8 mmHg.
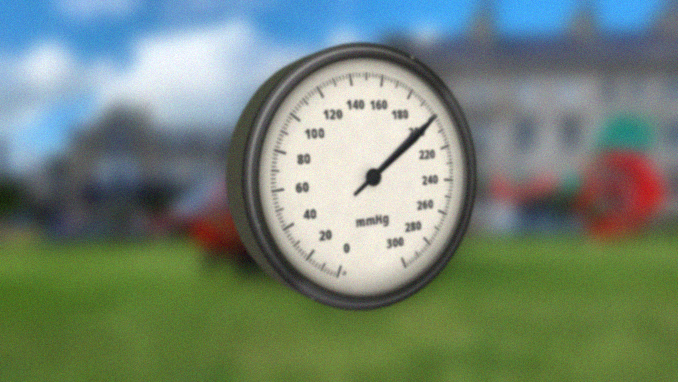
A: 200 mmHg
